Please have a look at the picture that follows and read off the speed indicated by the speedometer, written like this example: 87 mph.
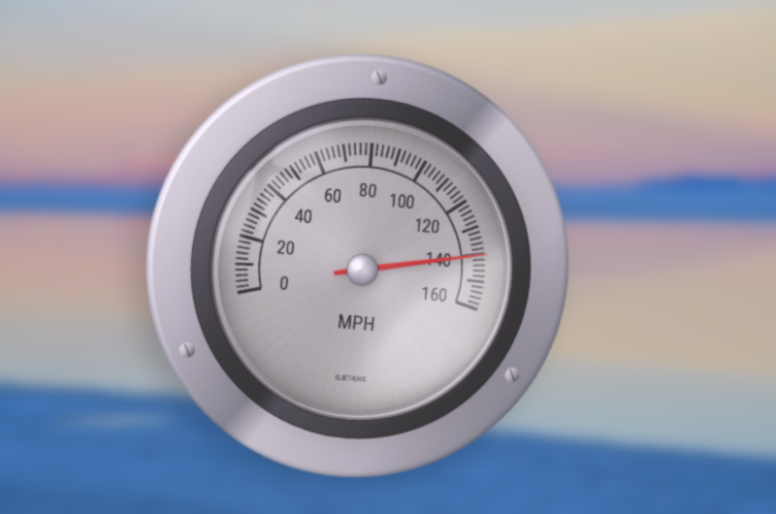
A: 140 mph
